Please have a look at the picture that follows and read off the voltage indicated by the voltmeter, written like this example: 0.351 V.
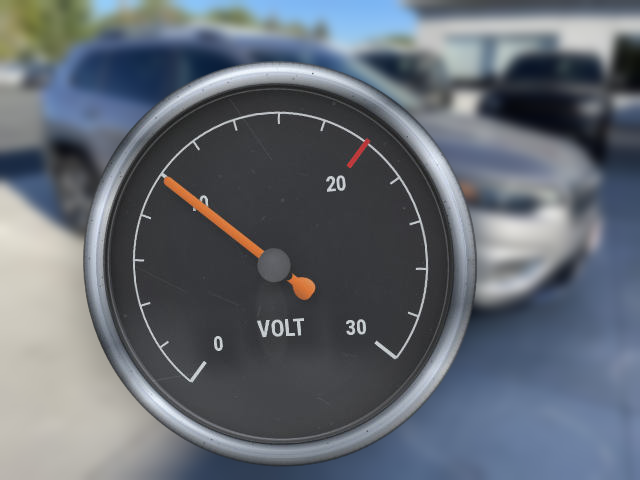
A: 10 V
